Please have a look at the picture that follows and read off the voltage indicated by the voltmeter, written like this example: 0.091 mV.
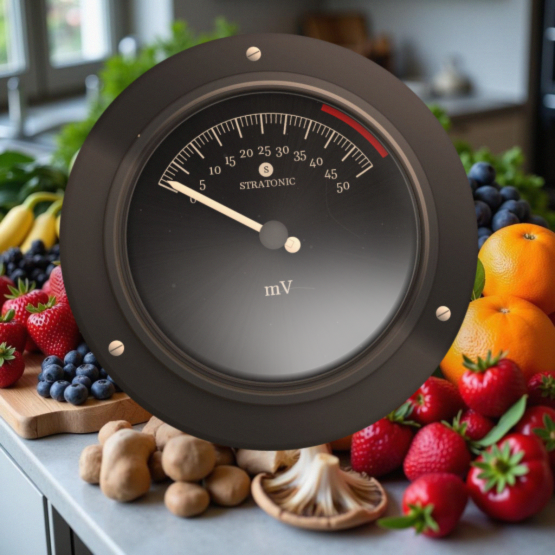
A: 1 mV
